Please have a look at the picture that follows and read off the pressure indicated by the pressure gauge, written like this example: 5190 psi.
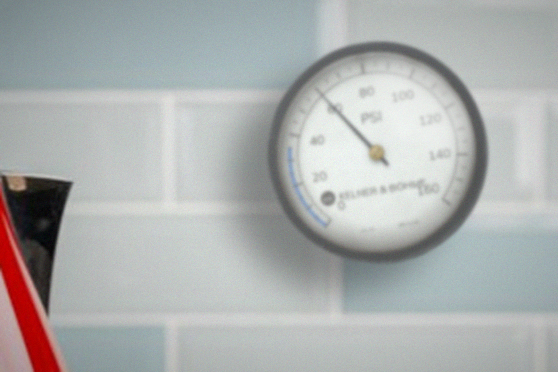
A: 60 psi
